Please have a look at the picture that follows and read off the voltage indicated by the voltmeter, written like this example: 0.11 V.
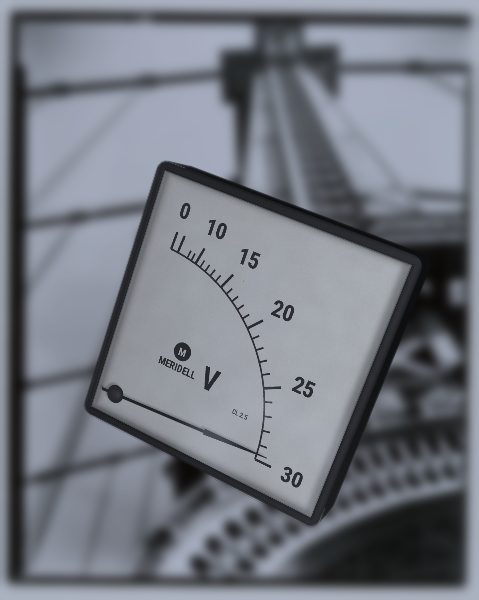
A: 29.5 V
